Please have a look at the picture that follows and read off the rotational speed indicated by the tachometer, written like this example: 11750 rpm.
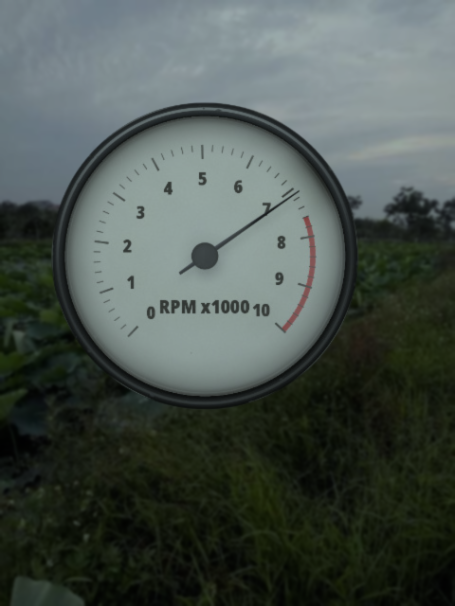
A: 7100 rpm
